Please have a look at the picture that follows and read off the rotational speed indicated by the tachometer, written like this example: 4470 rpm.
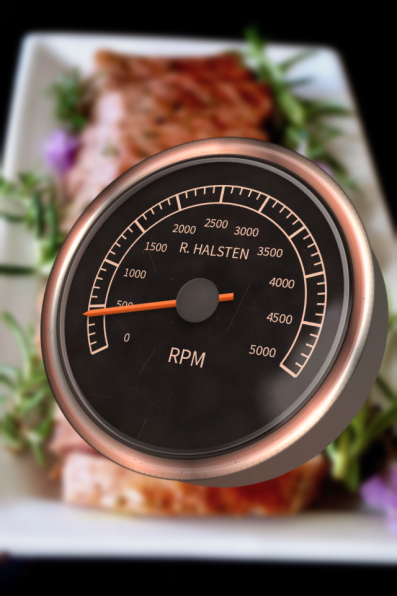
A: 400 rpm
